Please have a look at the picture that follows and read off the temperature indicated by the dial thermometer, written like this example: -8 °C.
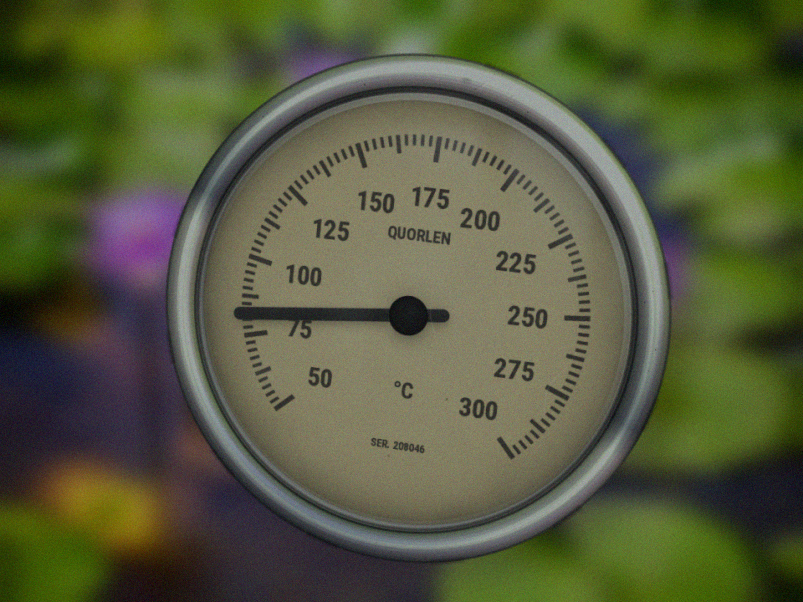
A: 82.5 °C
